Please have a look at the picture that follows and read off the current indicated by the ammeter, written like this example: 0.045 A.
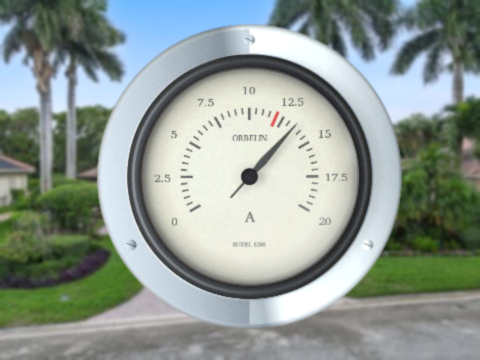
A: 13.5 A
